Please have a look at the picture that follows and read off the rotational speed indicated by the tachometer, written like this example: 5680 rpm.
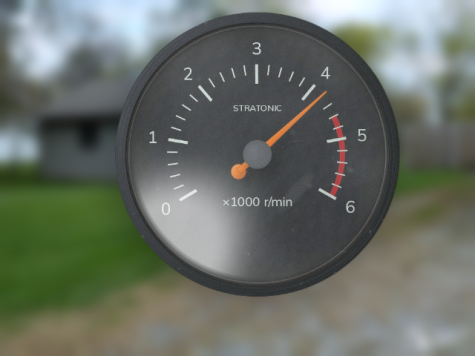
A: 4200 rpm
